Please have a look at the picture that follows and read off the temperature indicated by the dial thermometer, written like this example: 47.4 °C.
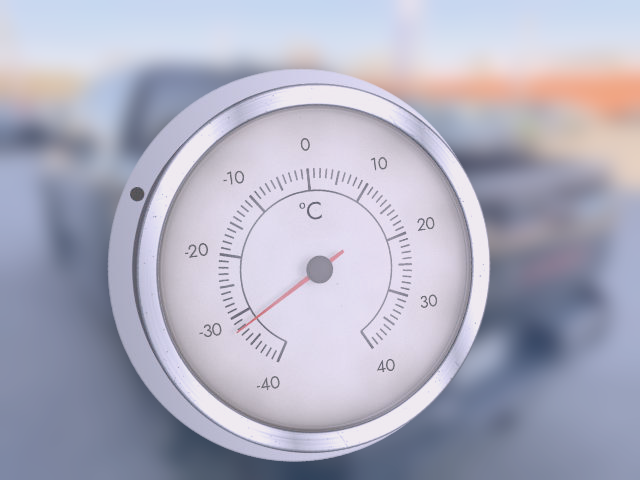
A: -32 °C
